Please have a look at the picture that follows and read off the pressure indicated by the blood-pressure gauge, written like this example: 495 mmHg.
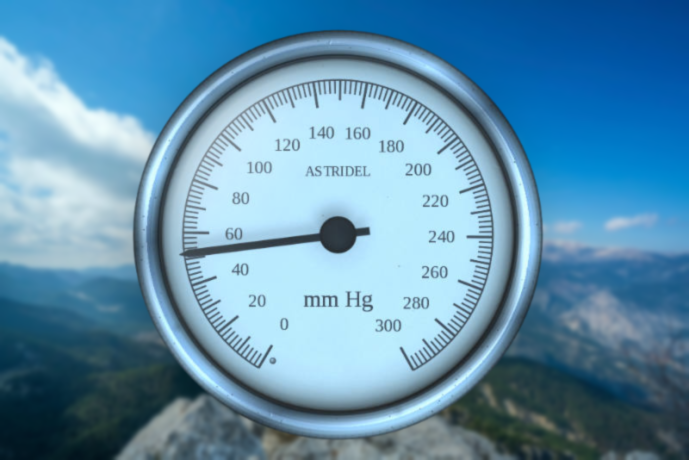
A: 52 mmHg
